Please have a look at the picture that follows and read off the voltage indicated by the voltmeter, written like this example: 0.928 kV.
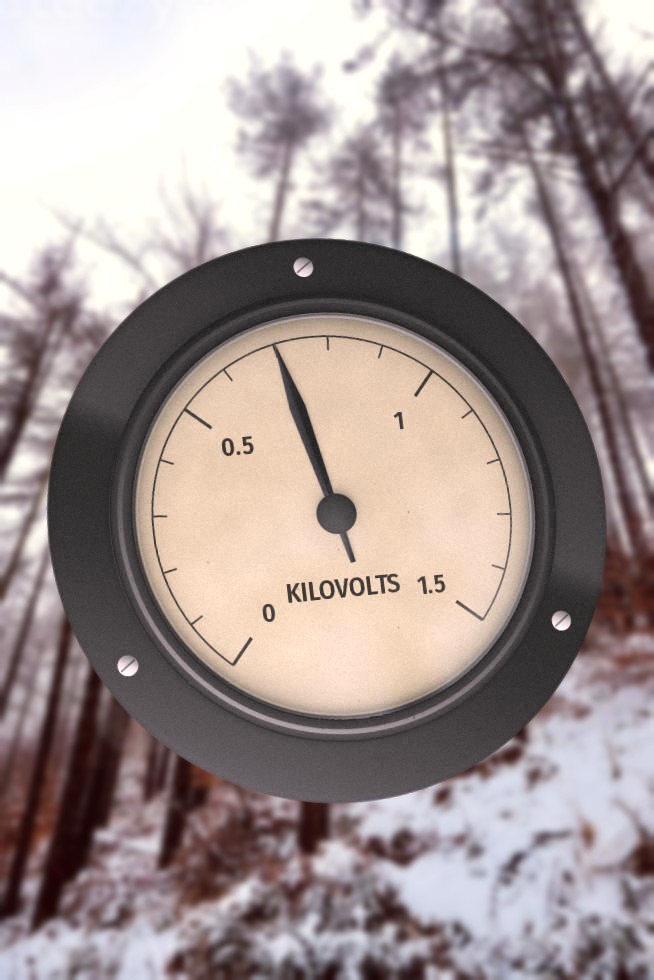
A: 0.7 kV
